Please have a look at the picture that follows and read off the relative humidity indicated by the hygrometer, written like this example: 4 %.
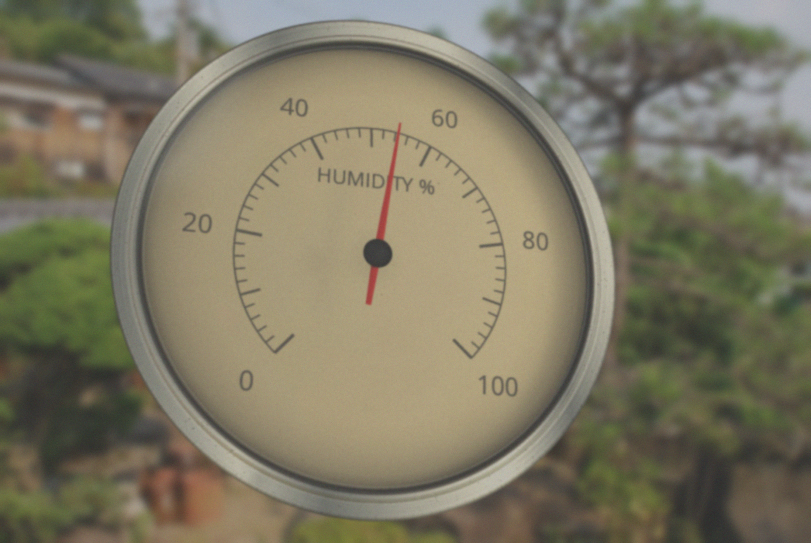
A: 54 %
